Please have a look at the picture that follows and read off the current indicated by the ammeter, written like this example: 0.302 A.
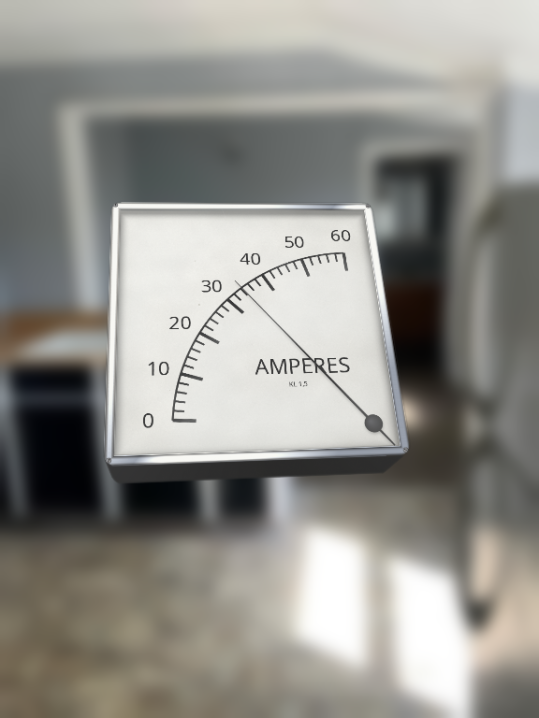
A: 34 A
